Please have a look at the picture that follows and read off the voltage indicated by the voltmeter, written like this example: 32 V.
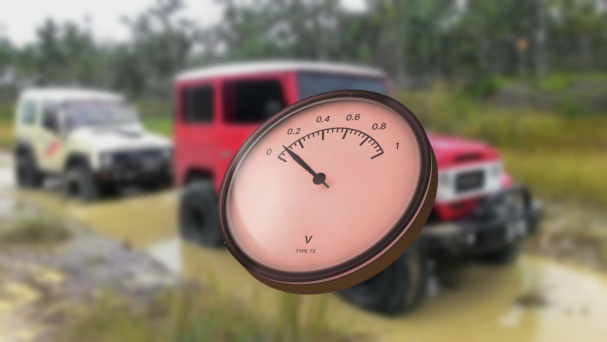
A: 0.08 V
